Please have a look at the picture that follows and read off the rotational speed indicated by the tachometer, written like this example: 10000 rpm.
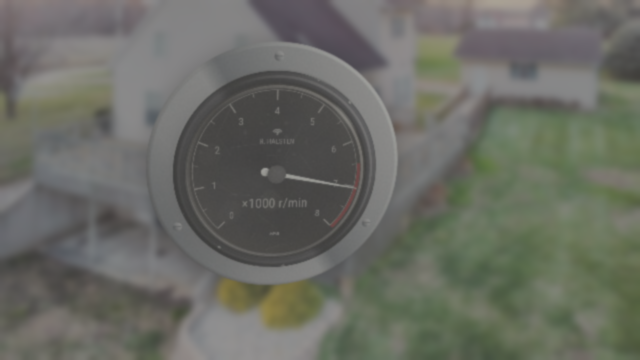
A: 7000 rpm
